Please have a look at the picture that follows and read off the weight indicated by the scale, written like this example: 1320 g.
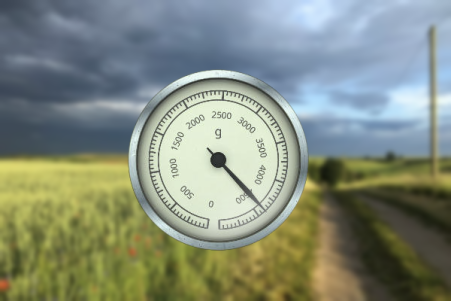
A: 4400 g
